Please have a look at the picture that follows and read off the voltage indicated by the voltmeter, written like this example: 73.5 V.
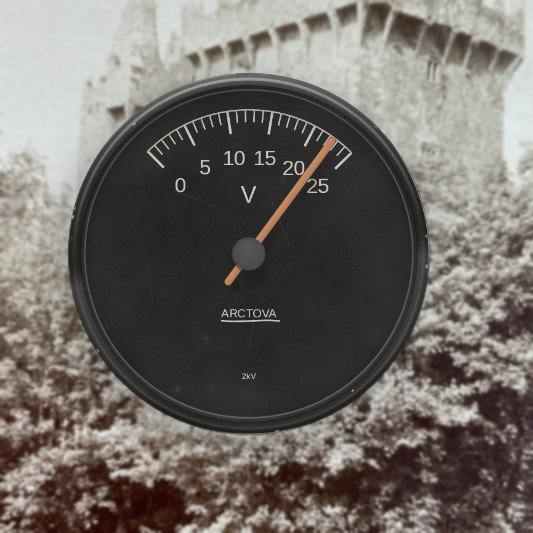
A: 22.5 V
